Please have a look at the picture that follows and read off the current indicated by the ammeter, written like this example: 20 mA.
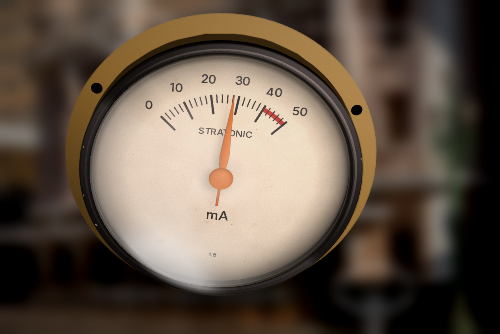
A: 28 mA
